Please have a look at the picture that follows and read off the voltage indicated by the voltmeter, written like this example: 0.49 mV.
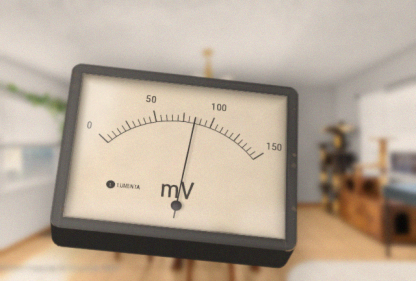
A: 85 mV
